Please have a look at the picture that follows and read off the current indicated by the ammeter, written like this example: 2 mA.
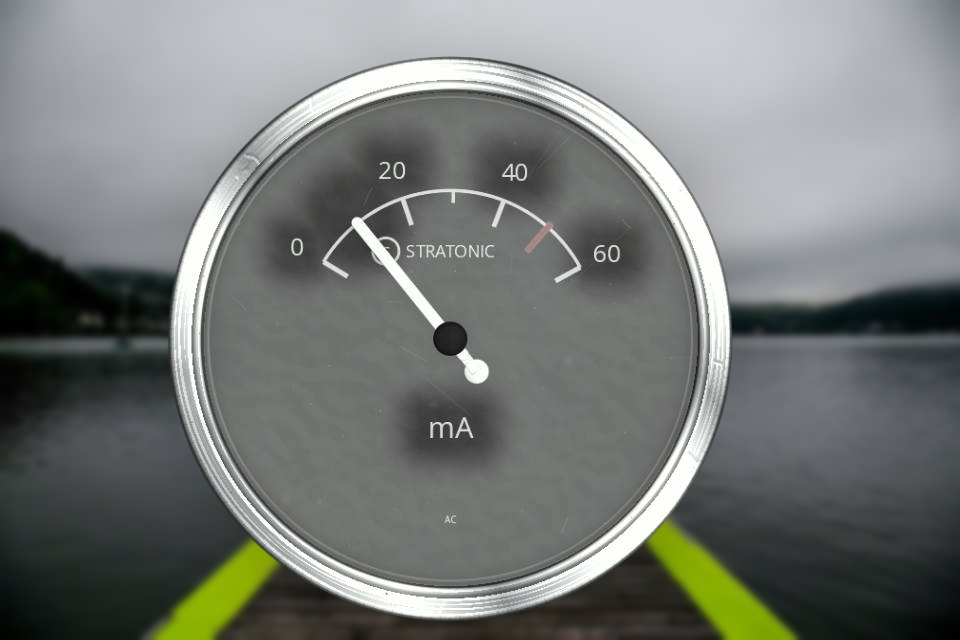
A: 10 mA
